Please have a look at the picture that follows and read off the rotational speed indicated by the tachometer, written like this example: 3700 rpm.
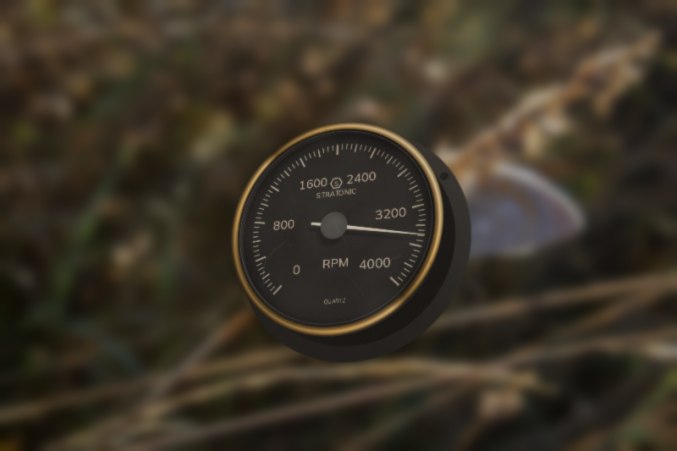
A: 3500 rpm
